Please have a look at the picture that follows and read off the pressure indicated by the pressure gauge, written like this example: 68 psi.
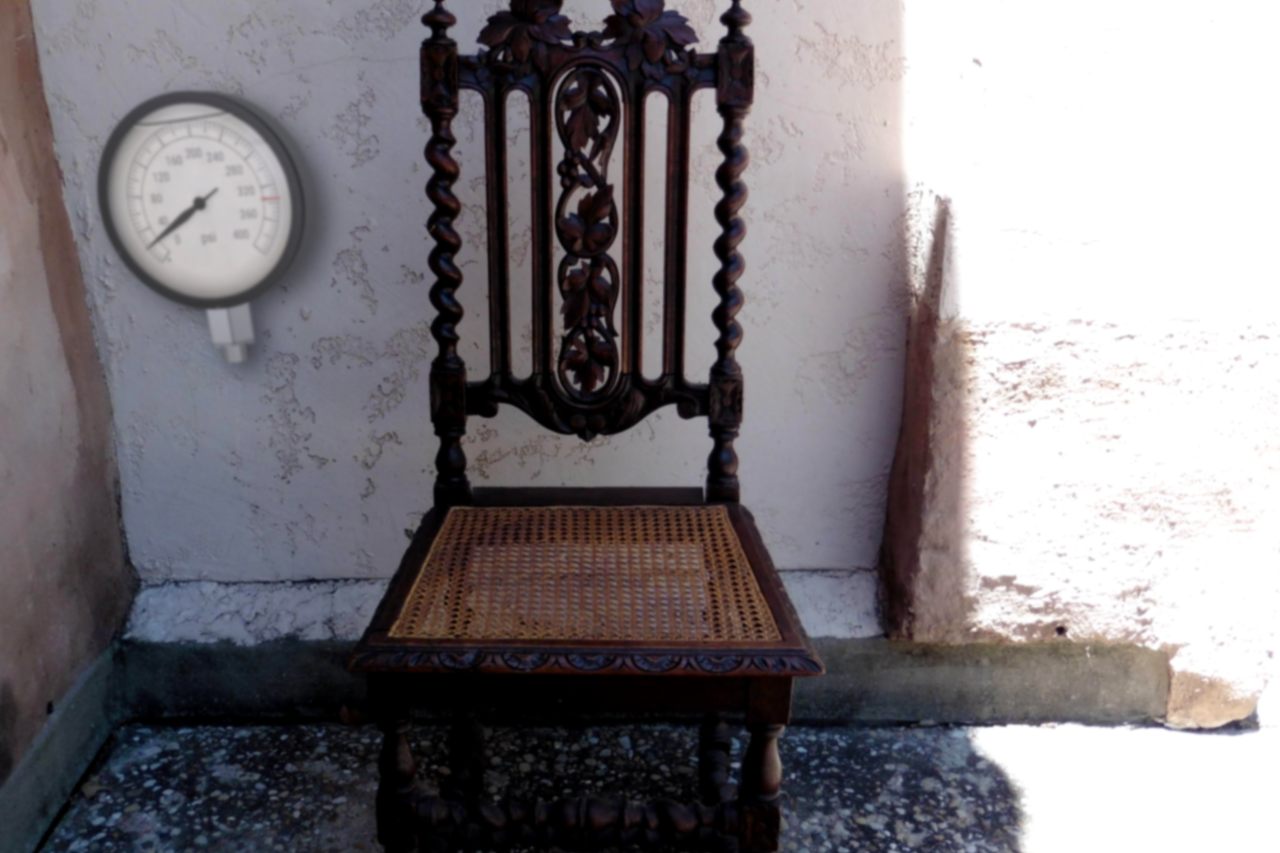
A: 20 psi
